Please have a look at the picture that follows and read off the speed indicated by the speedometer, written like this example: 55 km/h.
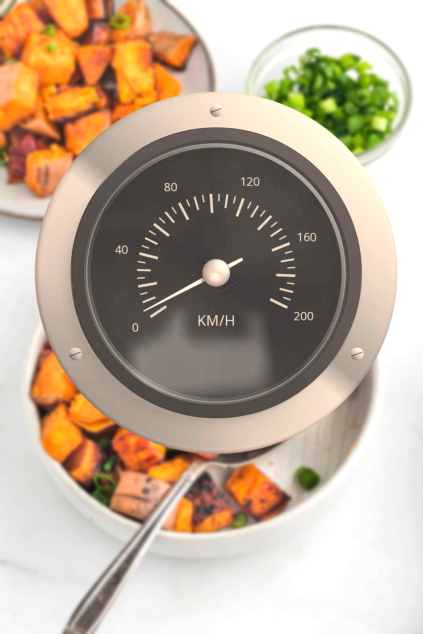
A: 5 km/h
